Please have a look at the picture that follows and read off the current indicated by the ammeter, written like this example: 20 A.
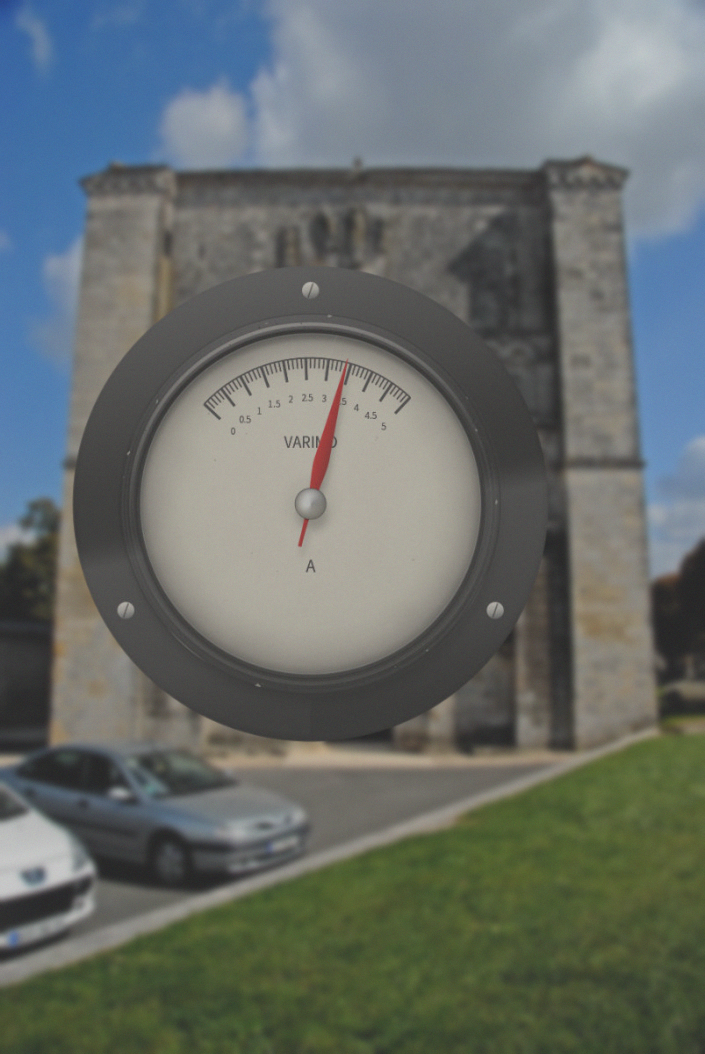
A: 3.4 A
